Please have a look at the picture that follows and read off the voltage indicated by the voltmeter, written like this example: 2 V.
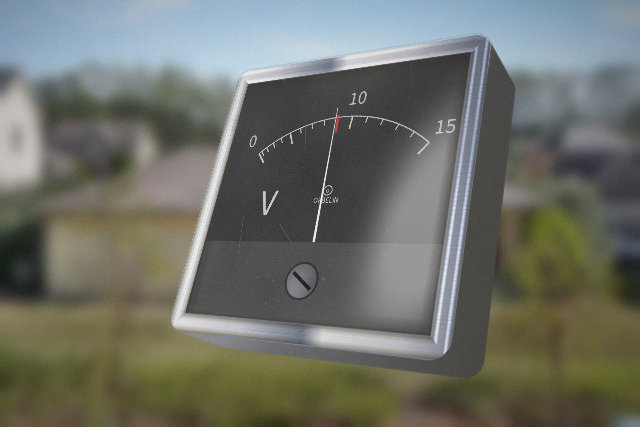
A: 9 V
